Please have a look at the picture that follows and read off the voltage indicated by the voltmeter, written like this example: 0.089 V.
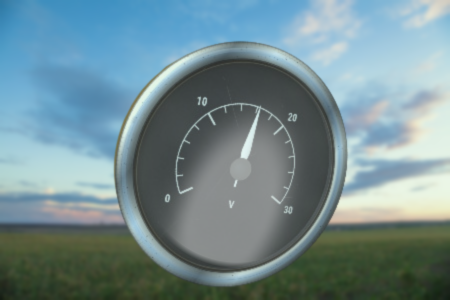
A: 16 V
